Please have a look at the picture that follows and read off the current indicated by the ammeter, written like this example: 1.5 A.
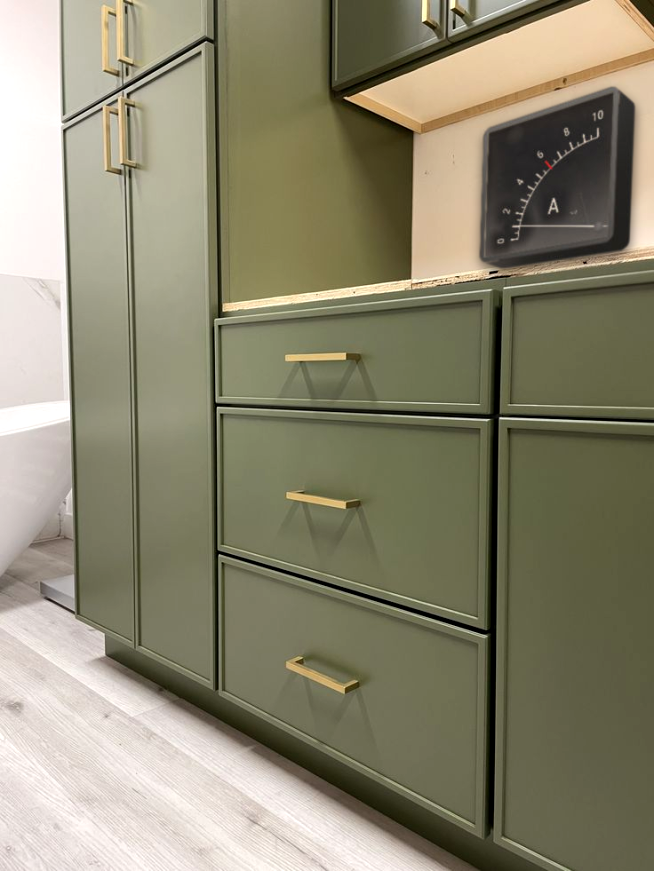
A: 1 A
